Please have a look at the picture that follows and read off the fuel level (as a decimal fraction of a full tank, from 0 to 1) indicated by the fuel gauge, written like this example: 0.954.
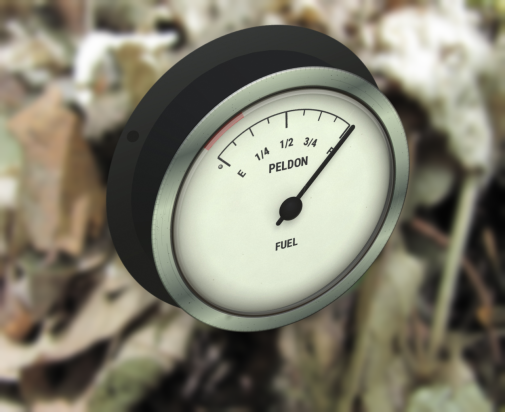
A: 1
